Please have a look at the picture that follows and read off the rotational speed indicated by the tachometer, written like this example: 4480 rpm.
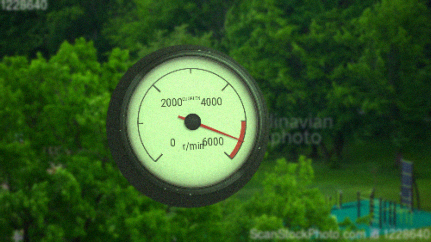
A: 5500 rpm
